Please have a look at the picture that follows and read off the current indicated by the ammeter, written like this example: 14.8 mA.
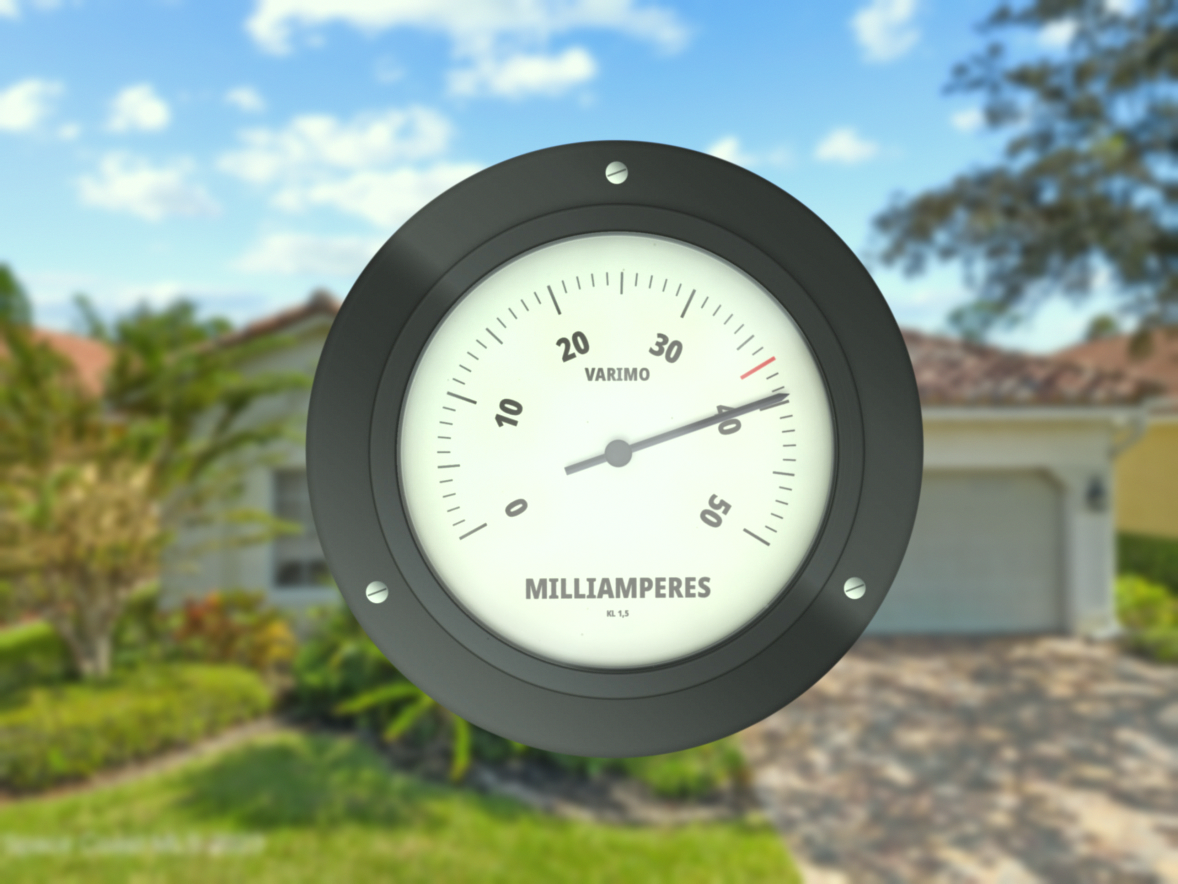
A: 39.5 mA
